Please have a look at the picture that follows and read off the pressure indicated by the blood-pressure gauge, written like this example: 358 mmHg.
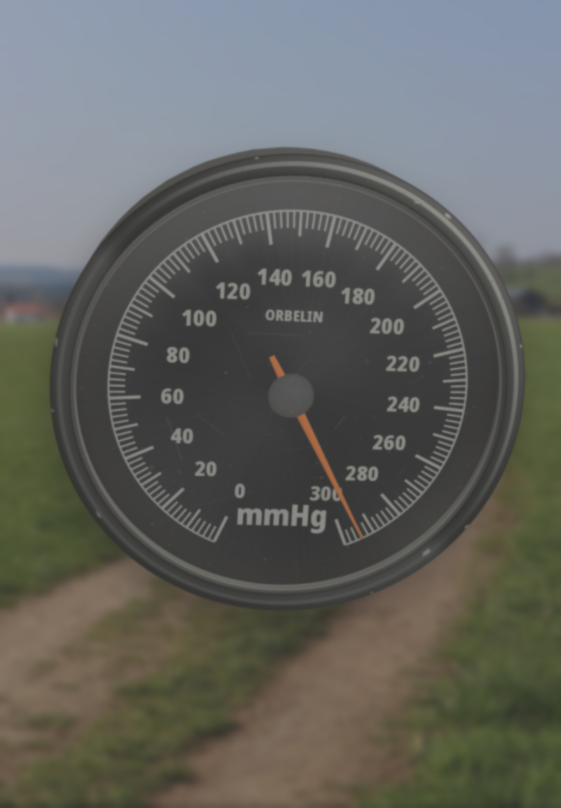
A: 294 mmHg
